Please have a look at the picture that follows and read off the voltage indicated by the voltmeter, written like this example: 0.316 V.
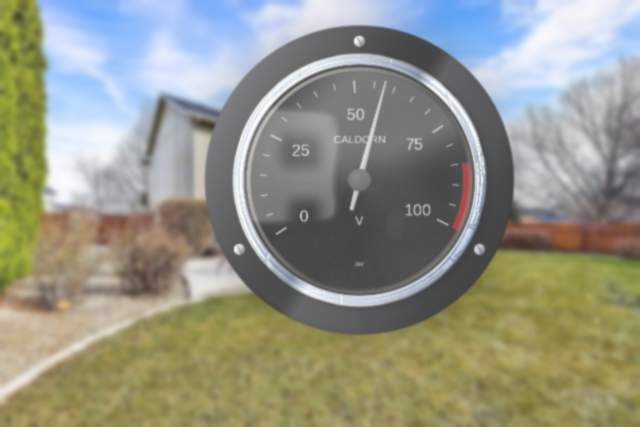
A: 57.5 V
